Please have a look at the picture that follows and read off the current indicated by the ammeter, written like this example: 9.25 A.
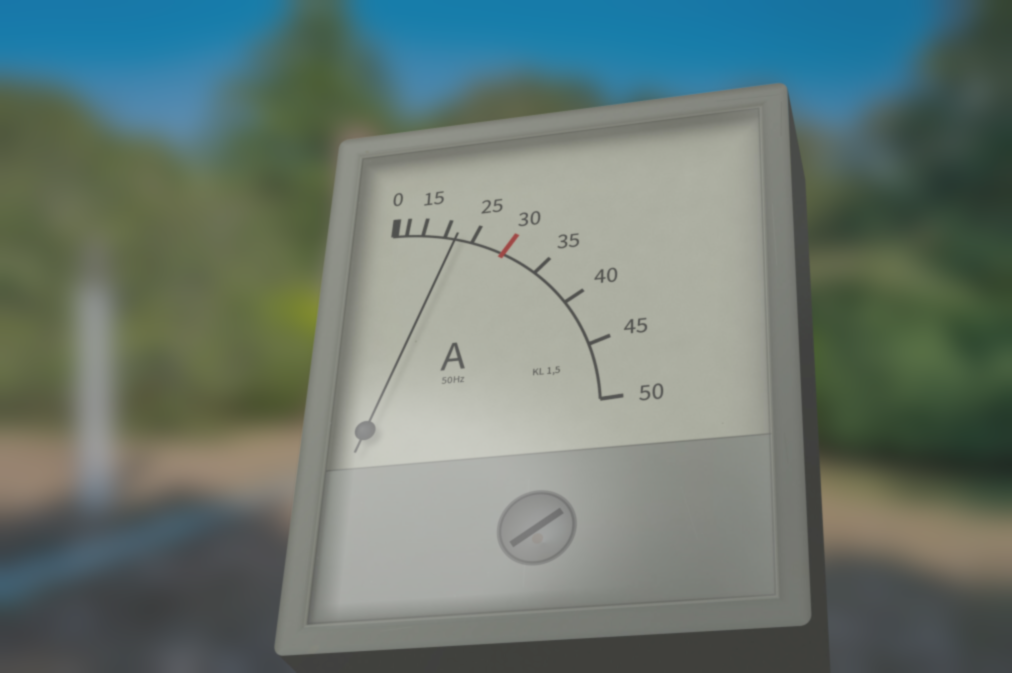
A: 22.5 A
